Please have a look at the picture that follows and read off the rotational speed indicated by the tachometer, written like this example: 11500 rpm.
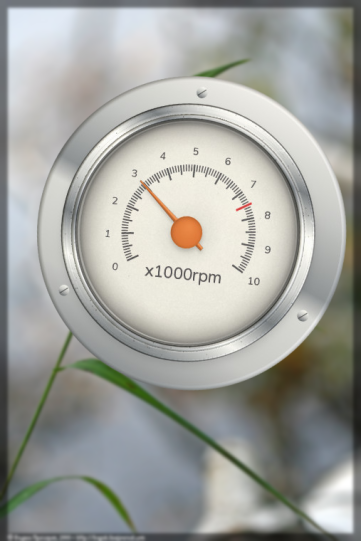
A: 3000 rpm
